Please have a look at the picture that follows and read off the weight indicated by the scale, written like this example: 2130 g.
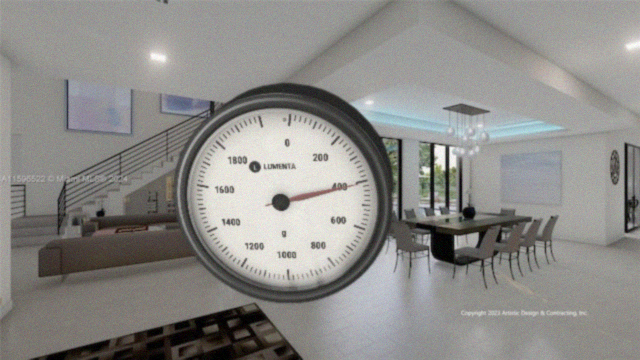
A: 400 g
